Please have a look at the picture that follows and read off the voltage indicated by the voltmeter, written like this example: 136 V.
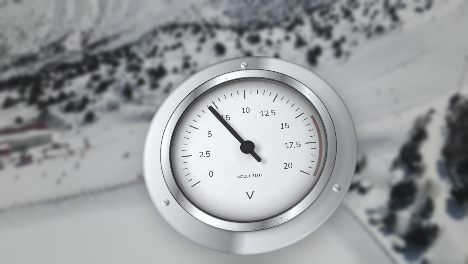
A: 7 V
